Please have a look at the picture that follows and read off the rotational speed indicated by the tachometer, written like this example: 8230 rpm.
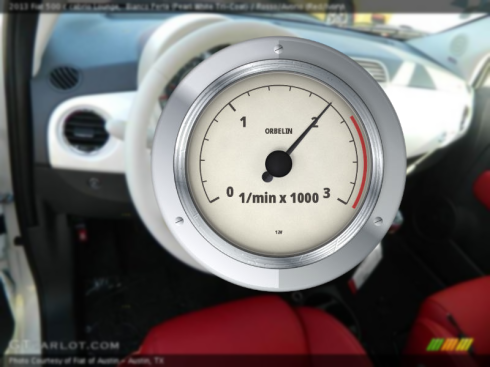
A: 2000 rpm
